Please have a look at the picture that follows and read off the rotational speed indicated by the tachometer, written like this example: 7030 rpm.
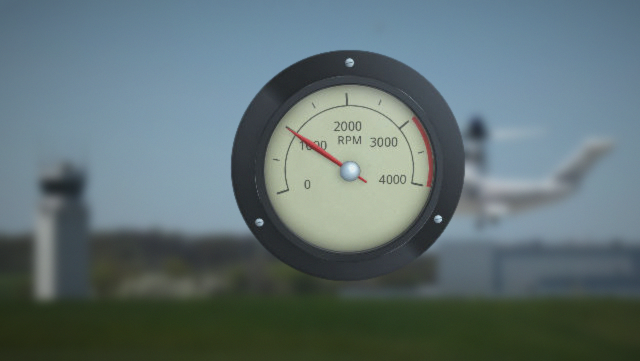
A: 1000 rpm
